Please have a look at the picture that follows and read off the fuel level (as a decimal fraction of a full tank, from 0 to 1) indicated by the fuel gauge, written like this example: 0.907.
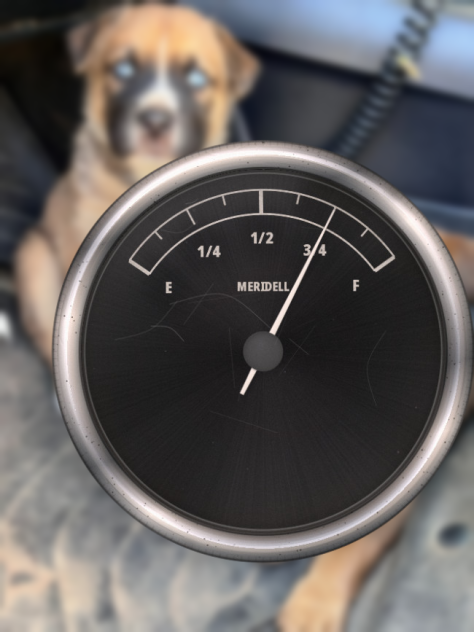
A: 0.75
